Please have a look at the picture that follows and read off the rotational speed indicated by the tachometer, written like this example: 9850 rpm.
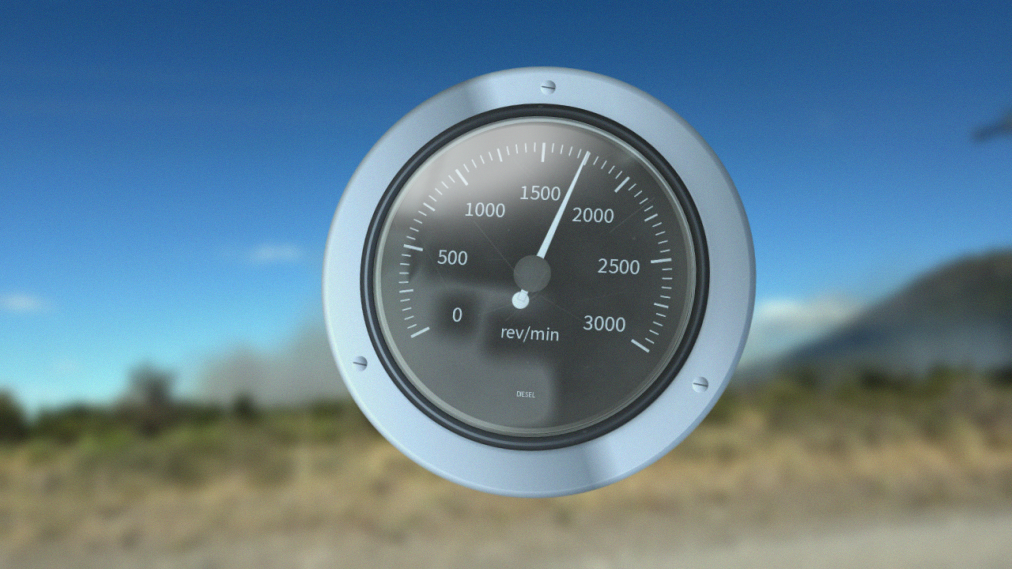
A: 1750 rpm
